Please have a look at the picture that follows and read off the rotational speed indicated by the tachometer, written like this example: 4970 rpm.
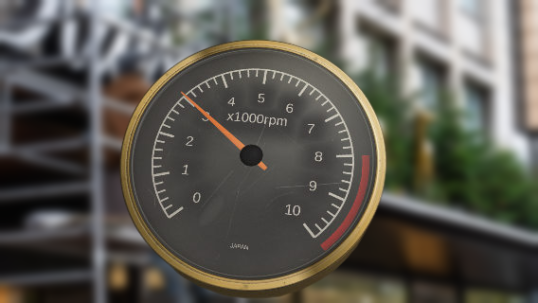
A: 3000 rpm
